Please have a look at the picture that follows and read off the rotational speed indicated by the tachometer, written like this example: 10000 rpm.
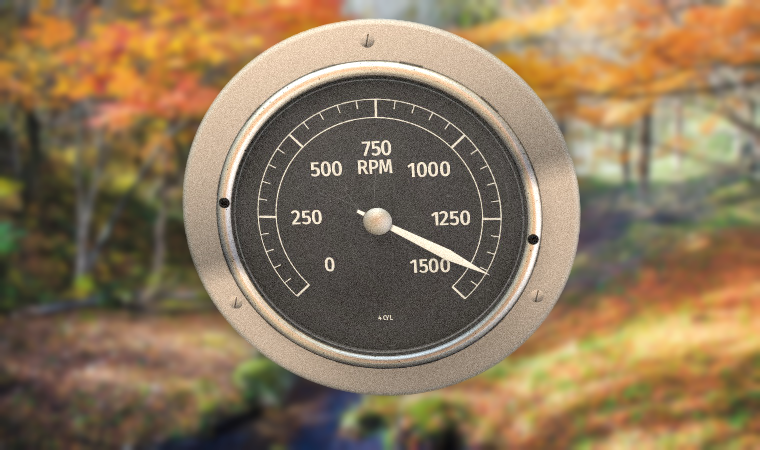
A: 1400 rpm
